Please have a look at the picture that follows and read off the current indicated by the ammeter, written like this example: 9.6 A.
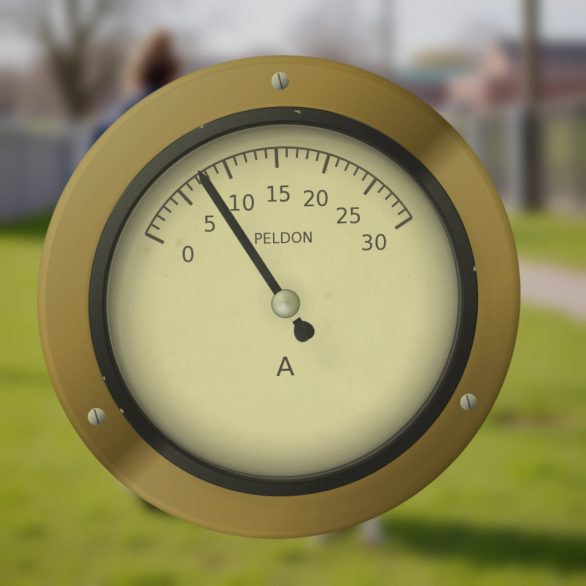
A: 7.5 A
